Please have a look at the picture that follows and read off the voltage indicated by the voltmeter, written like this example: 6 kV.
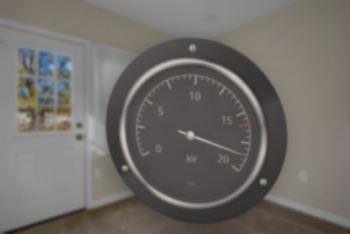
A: 18.5 kV
